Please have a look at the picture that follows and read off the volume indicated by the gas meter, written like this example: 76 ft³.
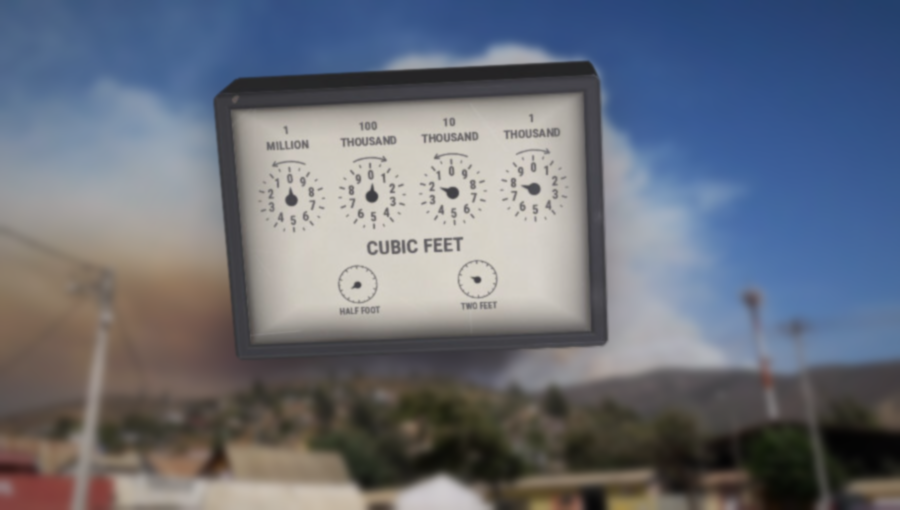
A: 1800 ft³
